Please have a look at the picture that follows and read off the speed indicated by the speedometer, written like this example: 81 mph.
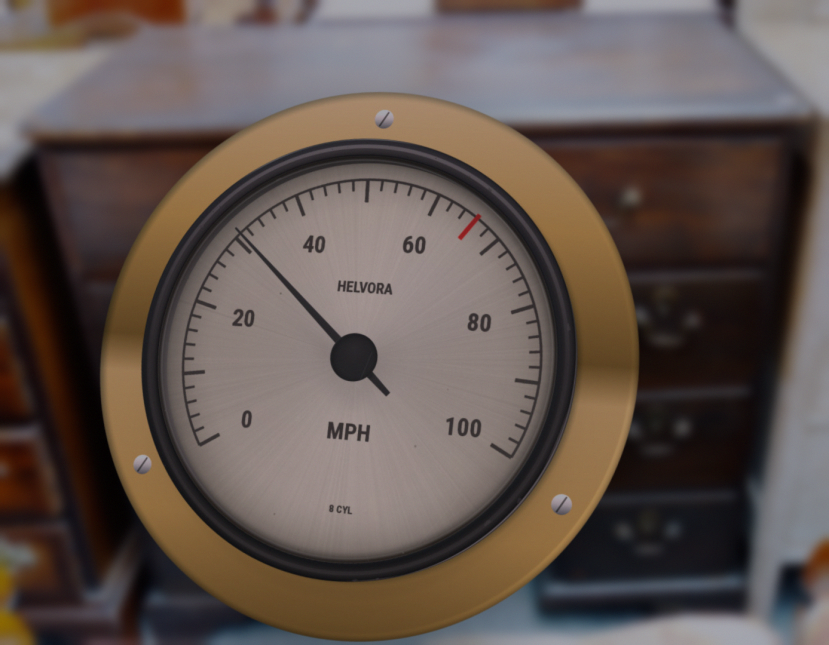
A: 31 mph
